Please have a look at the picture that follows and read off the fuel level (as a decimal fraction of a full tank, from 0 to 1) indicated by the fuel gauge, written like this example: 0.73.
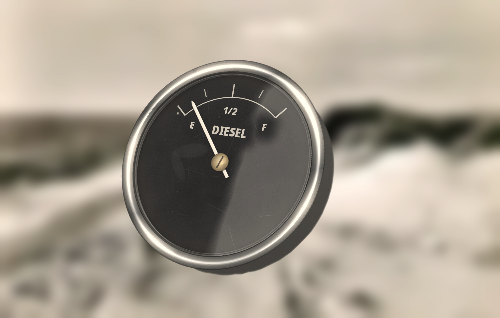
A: 0.125
